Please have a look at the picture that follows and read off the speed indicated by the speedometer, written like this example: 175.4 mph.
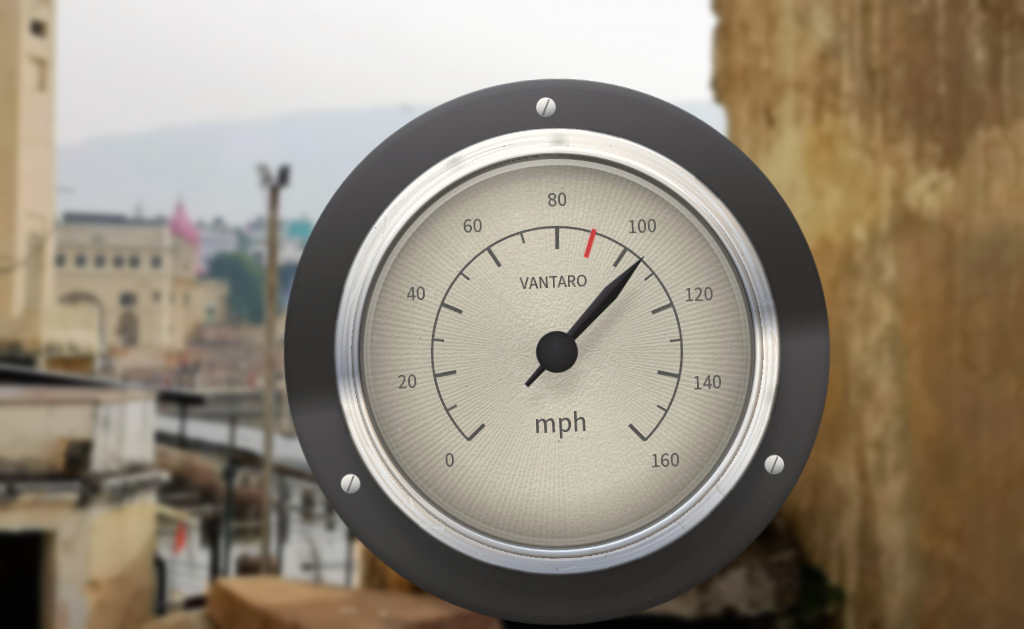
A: 105 mph
